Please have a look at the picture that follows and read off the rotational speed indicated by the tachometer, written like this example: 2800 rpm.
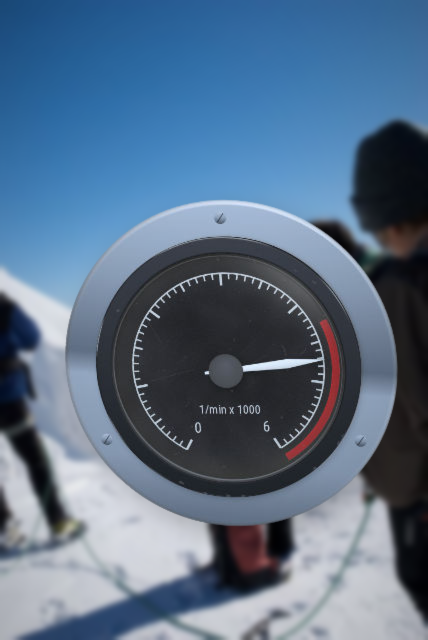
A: 4700 rpm
